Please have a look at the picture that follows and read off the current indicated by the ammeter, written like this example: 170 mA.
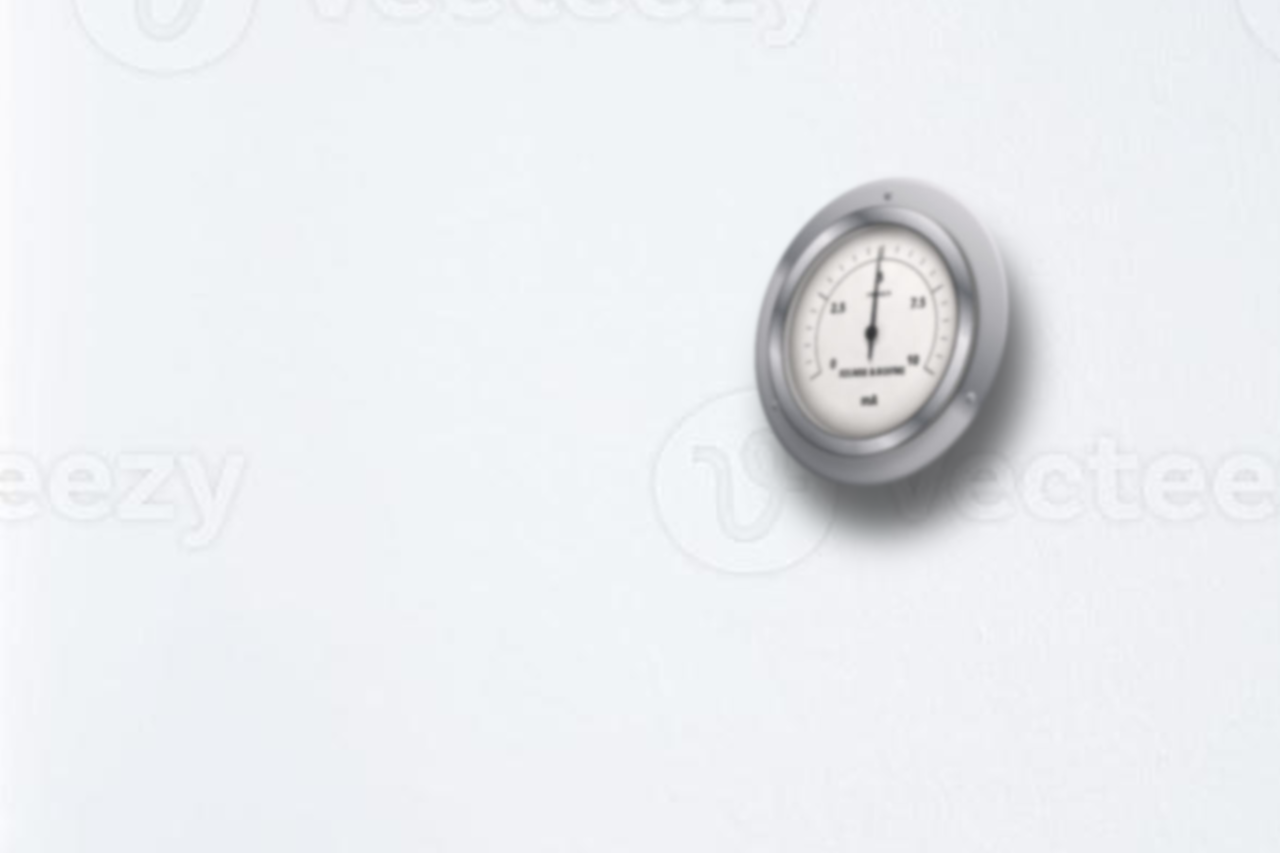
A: 5 mA
